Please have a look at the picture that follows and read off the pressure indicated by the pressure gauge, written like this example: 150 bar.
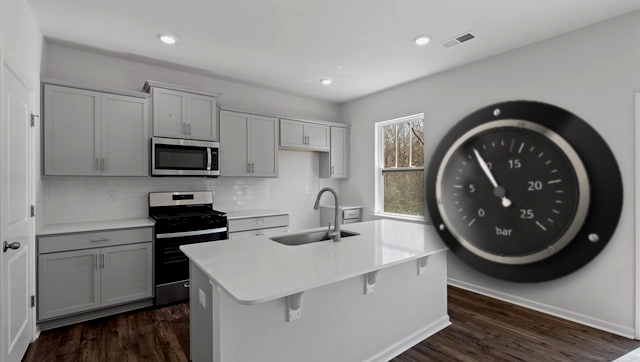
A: 10 bar
